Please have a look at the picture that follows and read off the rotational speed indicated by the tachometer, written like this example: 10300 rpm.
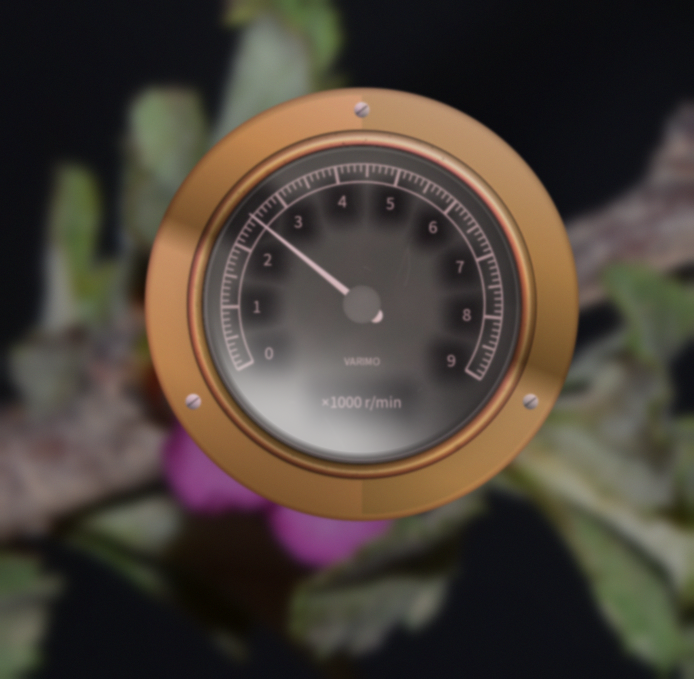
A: 2500 rpm
